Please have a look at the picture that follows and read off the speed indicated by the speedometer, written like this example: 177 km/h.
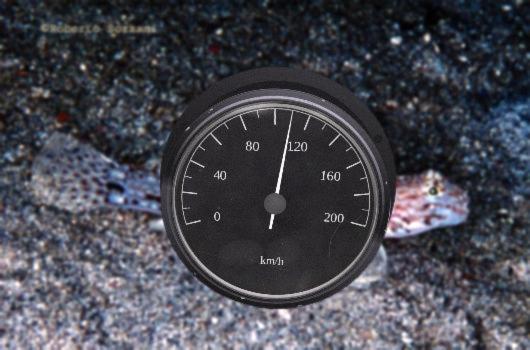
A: 110 km/h
